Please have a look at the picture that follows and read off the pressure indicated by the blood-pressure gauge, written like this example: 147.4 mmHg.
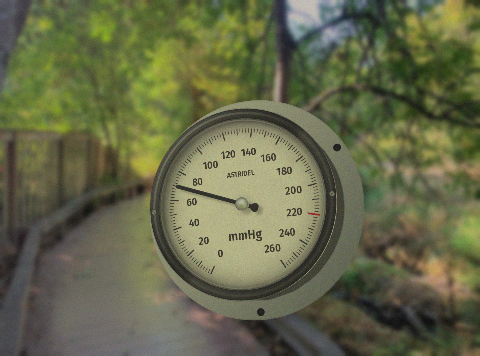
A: 70 mmHg
